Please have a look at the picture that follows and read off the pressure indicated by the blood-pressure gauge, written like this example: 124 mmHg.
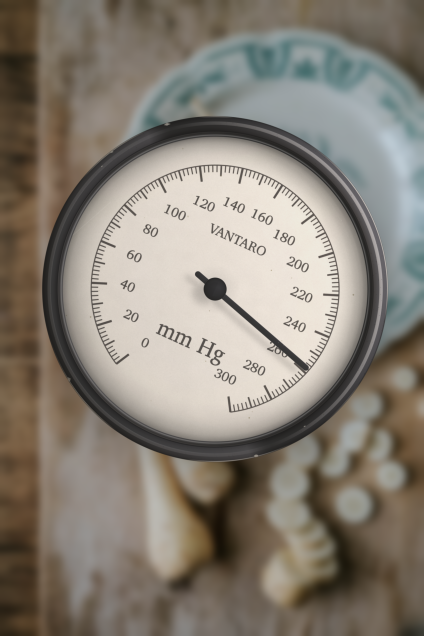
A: 258 mmHg
